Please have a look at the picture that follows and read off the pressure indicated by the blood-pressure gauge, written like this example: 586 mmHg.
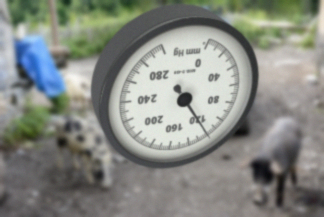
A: 120 mmHg
